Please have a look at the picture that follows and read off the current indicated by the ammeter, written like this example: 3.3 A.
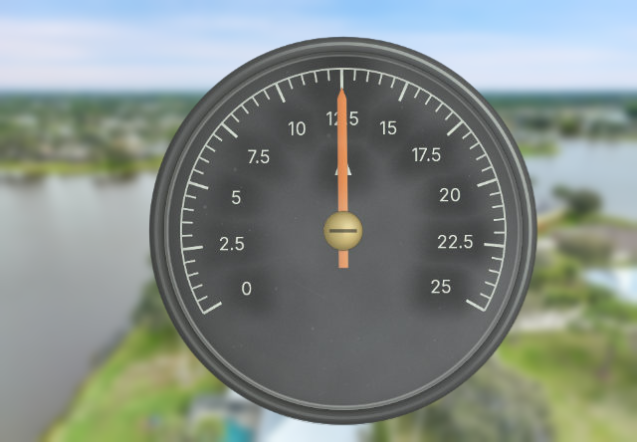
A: 12.5 A
